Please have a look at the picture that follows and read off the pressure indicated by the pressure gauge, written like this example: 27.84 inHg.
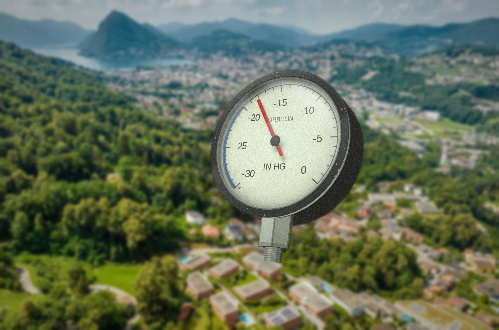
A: -18 inHg
